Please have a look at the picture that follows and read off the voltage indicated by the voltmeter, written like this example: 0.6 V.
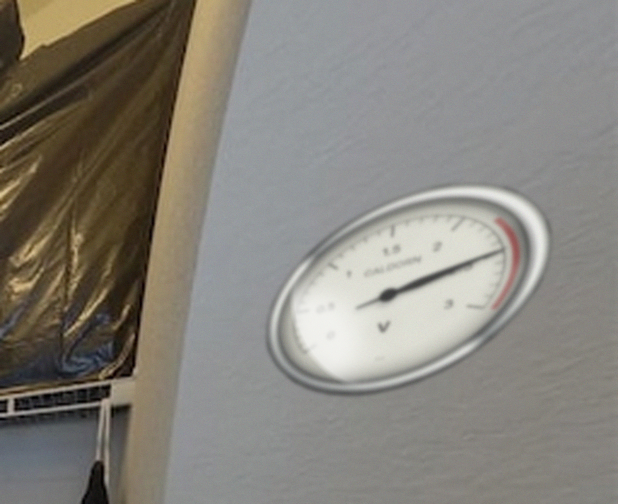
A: 2.5 V
